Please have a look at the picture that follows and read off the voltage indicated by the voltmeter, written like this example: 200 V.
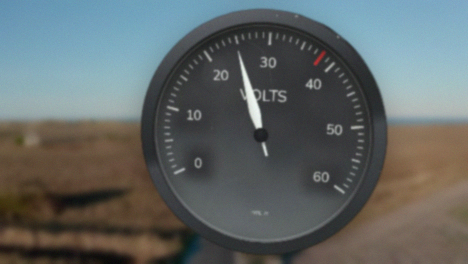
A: 25 V
